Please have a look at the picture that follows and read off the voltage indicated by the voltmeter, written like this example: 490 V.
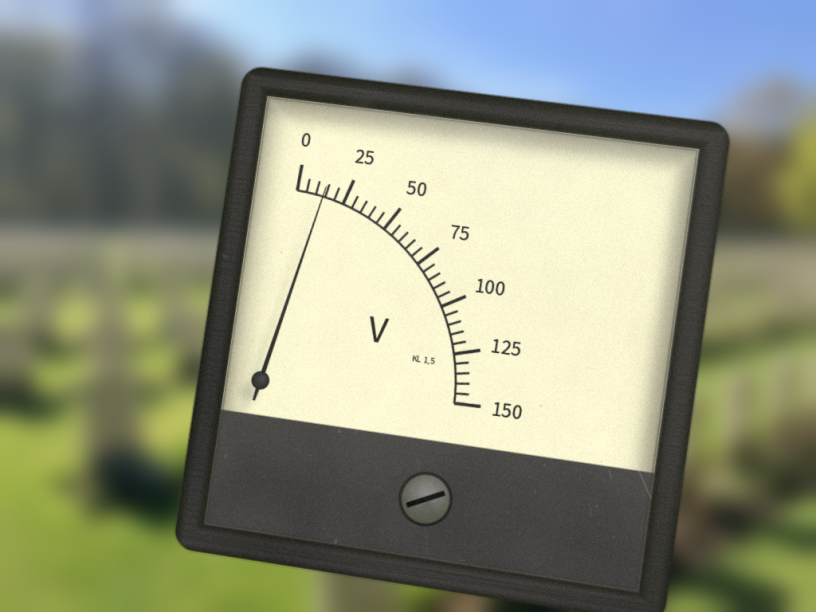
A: 15 V
